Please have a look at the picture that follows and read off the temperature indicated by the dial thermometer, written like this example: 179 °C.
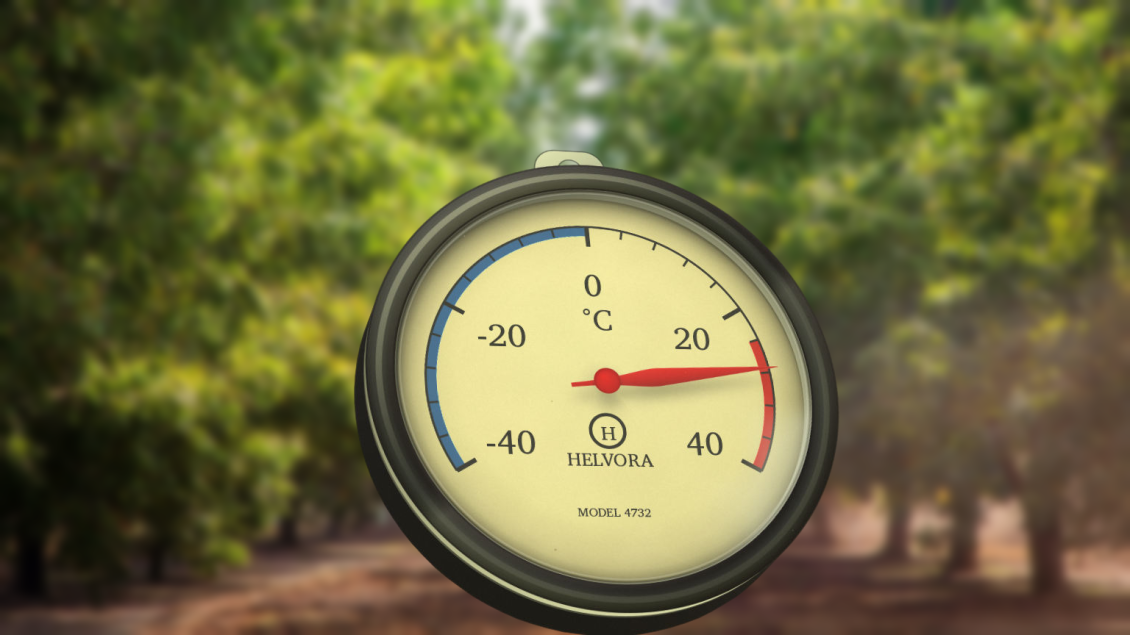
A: 28 °C
